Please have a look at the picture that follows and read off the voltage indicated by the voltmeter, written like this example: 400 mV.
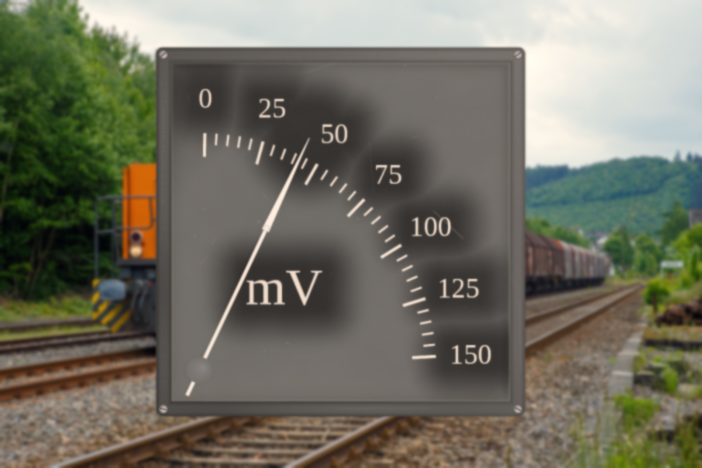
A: 42.5 mV
